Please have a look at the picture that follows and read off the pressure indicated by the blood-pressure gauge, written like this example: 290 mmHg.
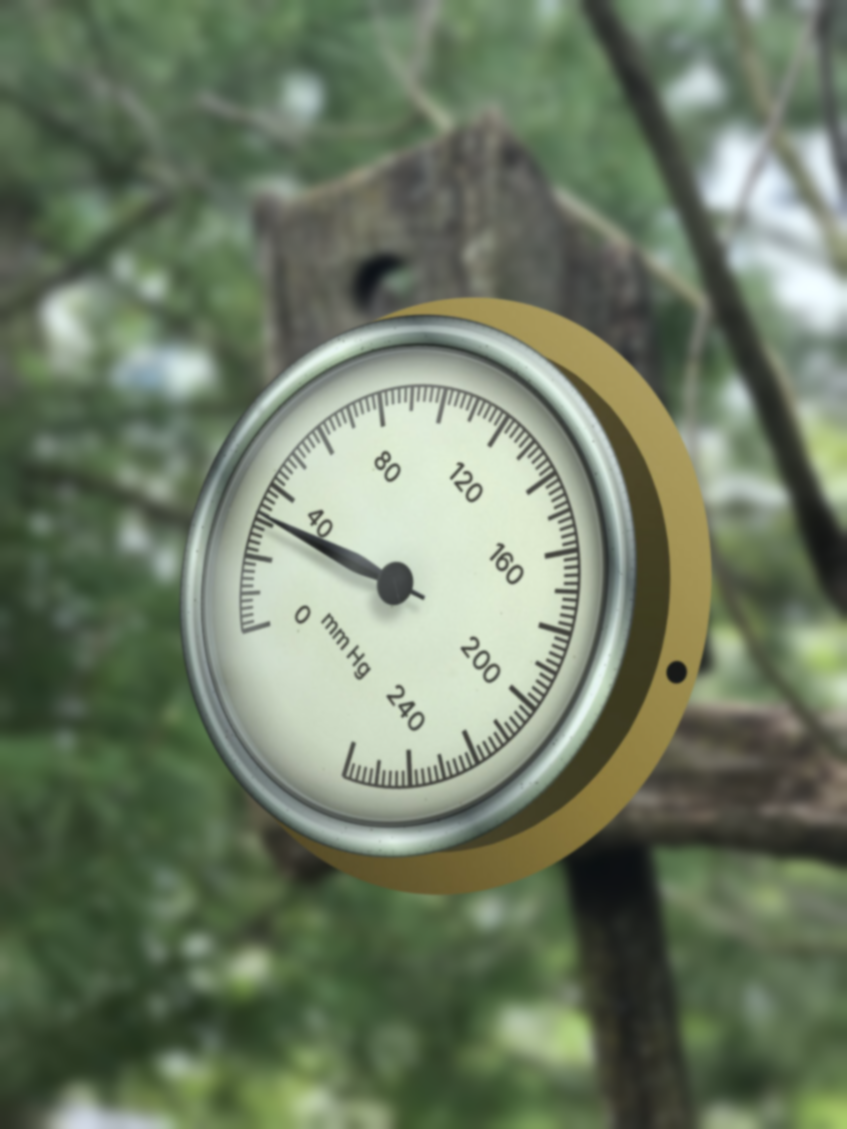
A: 32 mmHg
